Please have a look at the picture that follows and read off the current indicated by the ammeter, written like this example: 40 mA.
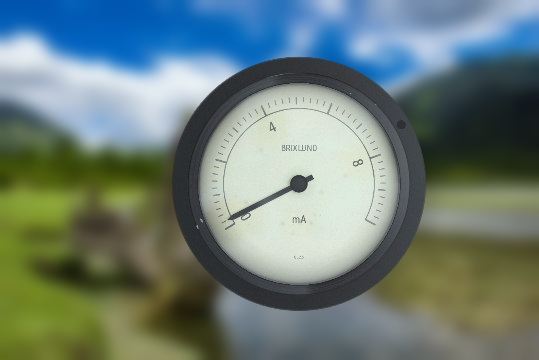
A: 0.2 mA
